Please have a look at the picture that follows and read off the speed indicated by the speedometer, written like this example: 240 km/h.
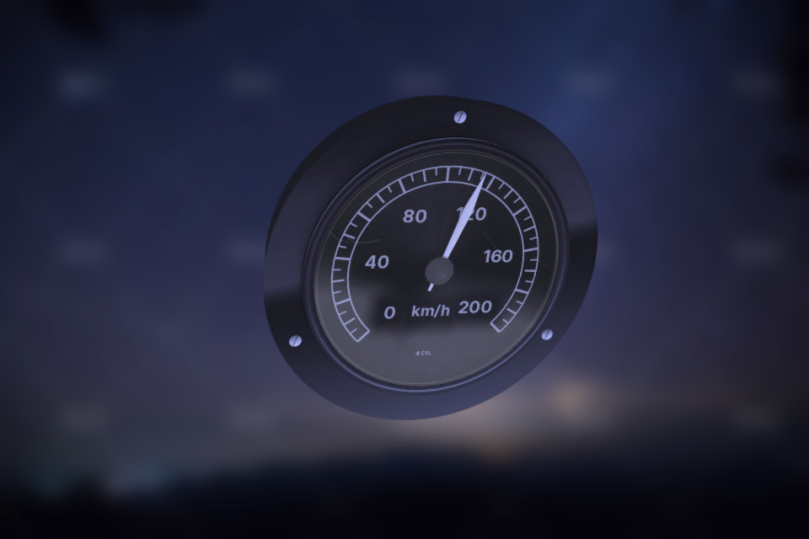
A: 115 km/h
